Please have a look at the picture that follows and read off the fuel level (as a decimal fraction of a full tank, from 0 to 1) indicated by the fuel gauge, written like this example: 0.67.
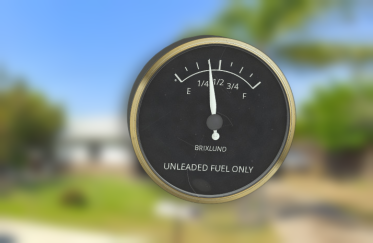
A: 0.375
